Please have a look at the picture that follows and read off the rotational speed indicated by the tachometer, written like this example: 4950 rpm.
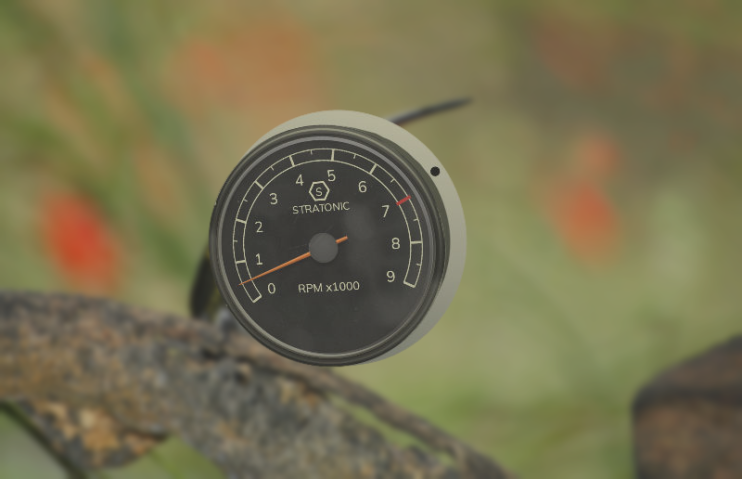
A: 500 rpm
